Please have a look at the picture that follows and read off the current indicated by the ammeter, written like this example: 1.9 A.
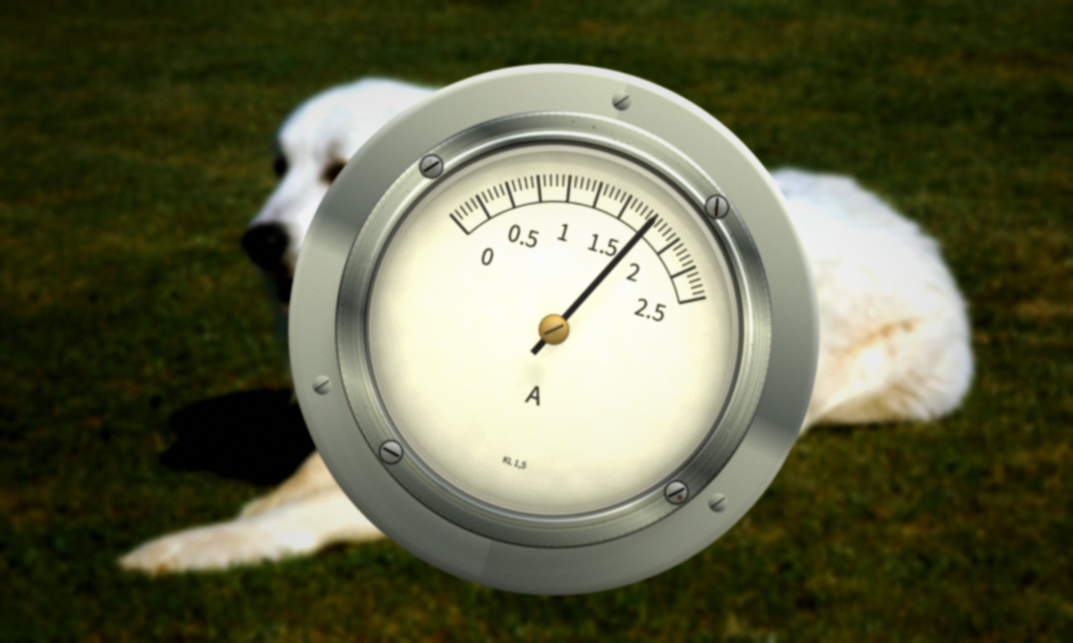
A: 1.75 A
